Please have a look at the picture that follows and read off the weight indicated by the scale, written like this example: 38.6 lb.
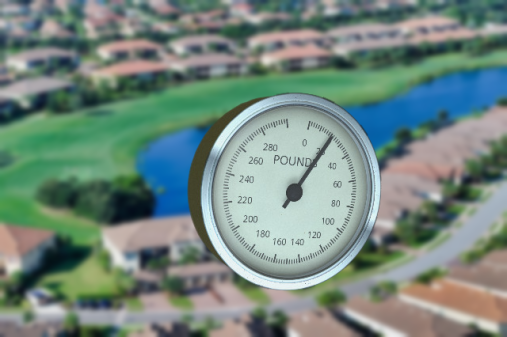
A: 20 lb
